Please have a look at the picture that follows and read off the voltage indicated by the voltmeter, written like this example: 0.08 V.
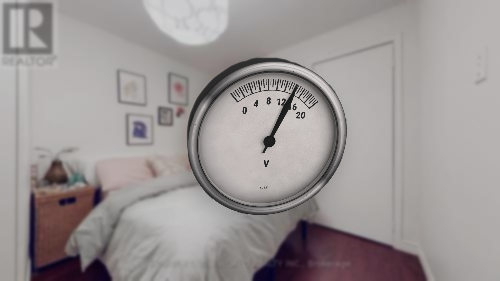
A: 14 V
